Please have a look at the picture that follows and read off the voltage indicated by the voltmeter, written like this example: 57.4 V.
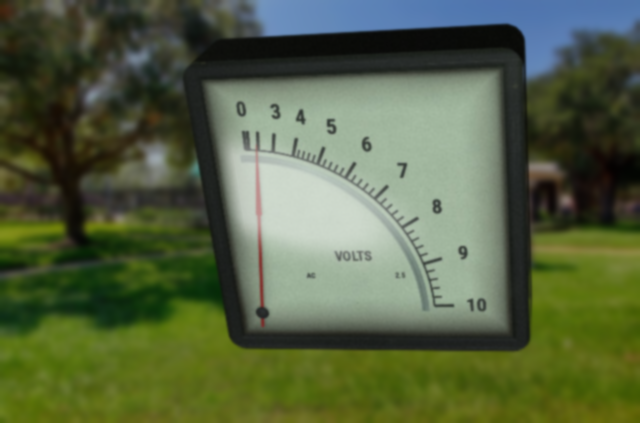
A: 2 V
